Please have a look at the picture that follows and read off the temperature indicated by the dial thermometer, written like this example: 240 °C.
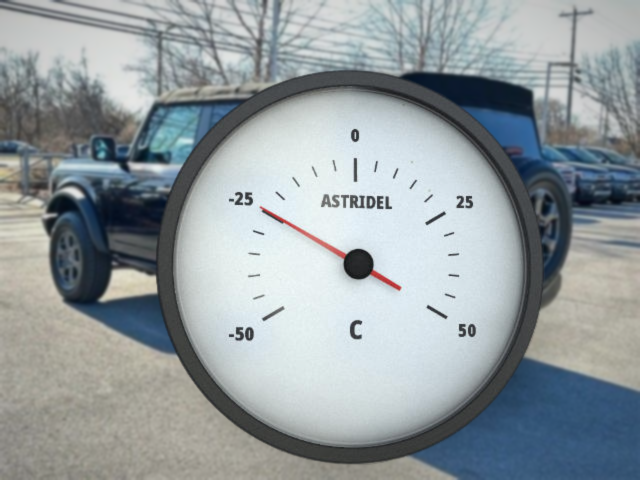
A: -25 °C
